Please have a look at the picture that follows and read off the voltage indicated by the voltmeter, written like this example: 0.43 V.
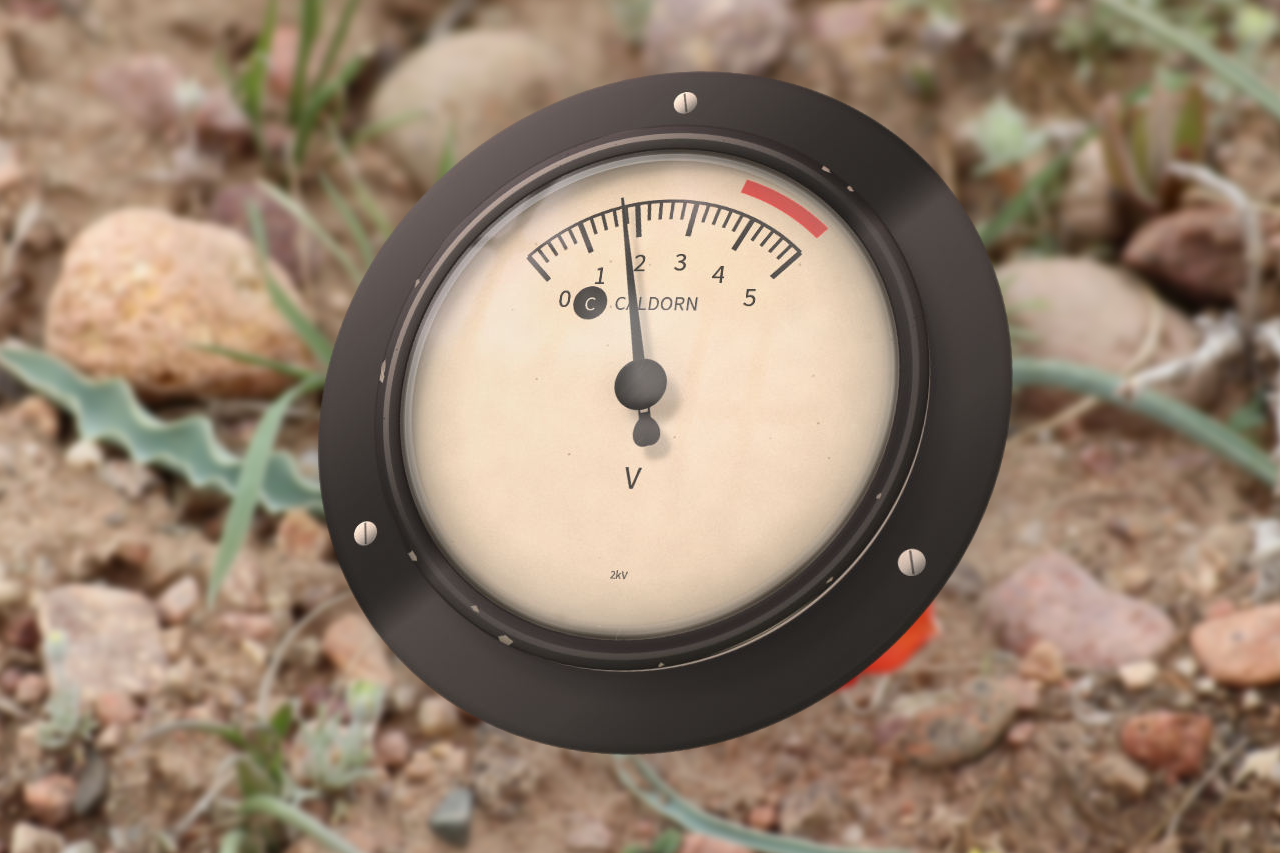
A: 1.8 V
